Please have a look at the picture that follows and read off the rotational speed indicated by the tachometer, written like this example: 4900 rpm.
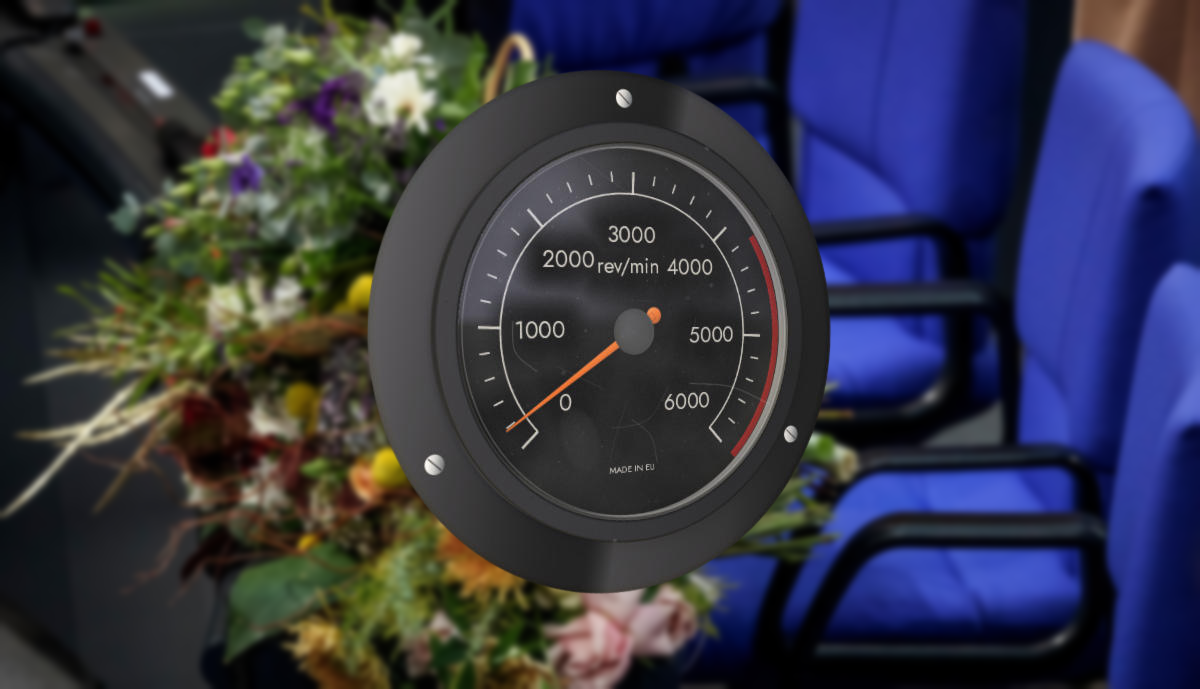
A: 200 rpm
